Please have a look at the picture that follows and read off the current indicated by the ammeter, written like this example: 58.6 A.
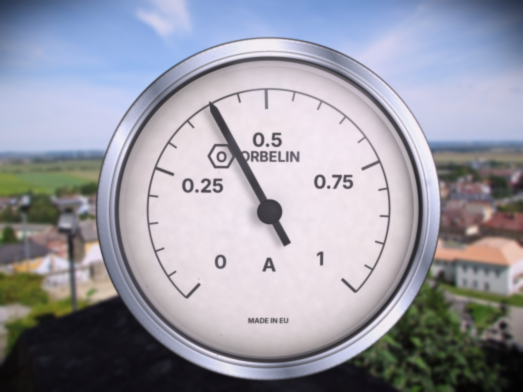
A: 0.4 A
